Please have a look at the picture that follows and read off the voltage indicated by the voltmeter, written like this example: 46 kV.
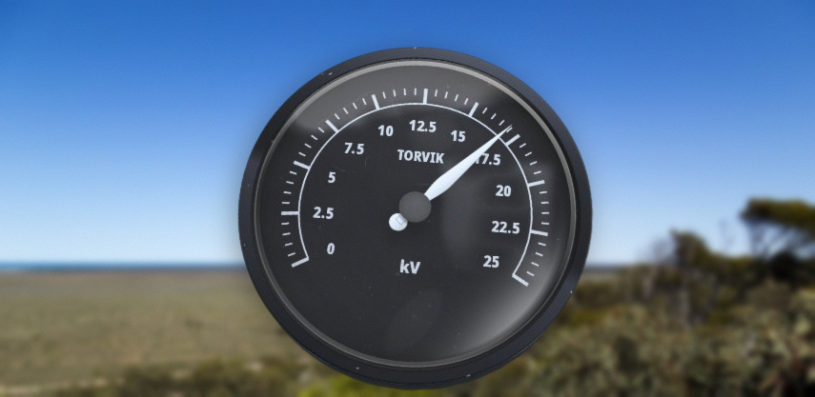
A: 17 kV
